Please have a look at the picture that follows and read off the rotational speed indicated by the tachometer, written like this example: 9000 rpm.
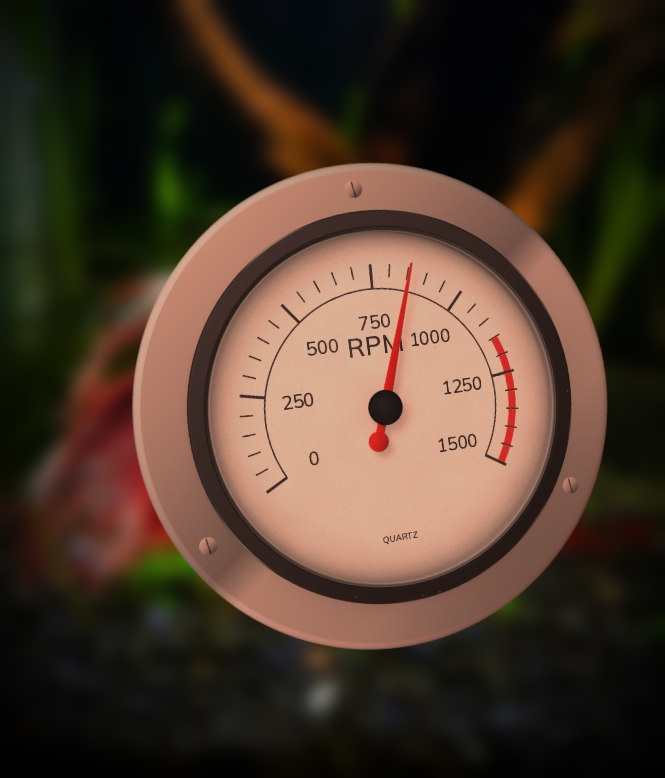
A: 850 rpm
